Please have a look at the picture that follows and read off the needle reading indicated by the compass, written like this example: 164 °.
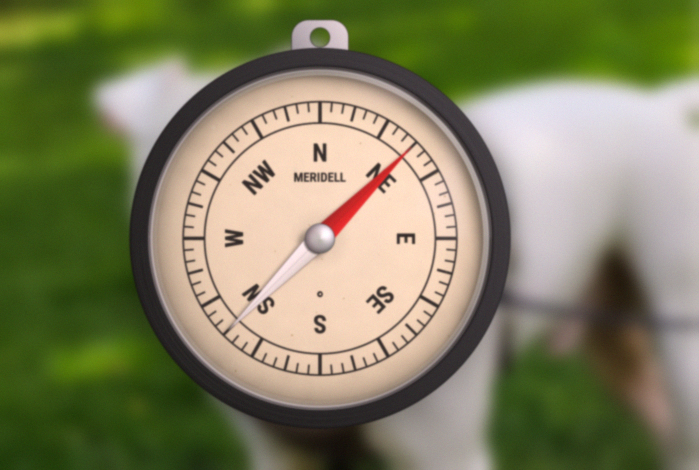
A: 45 °
